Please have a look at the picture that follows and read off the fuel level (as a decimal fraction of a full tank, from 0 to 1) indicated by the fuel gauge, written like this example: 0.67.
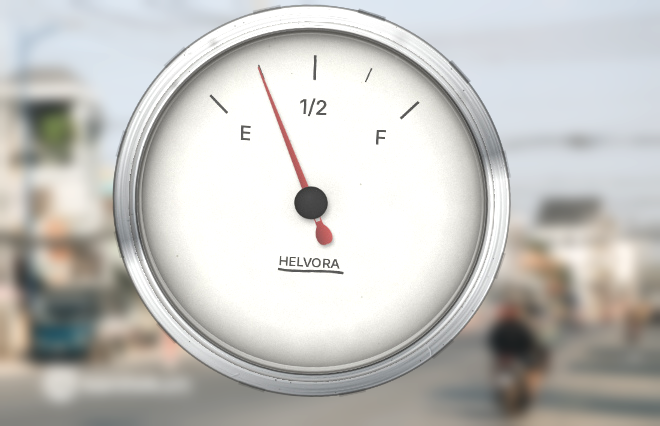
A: 0.25
